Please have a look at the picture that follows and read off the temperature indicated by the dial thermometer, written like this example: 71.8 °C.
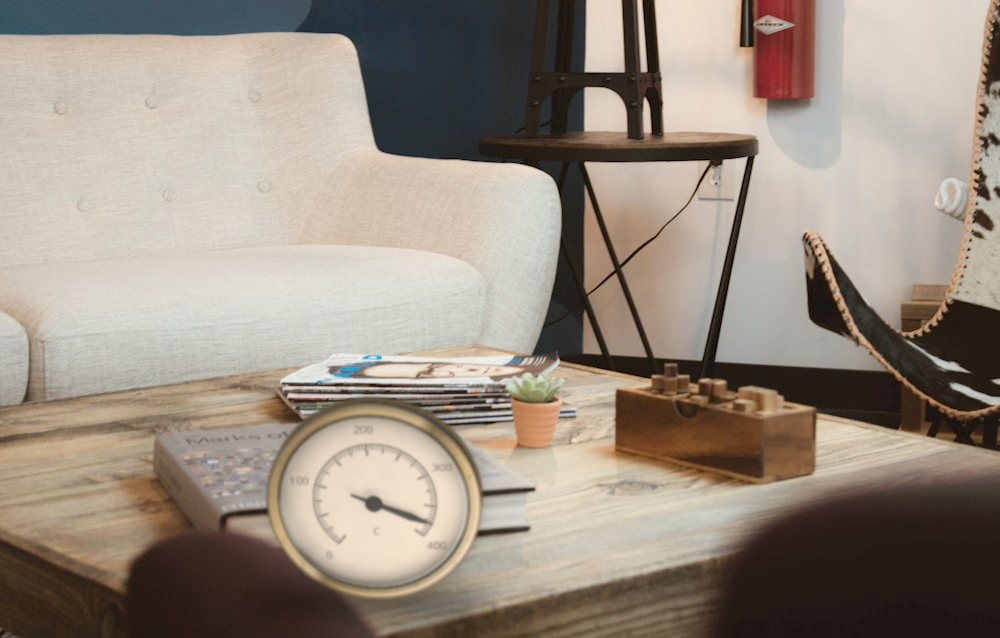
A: 375 °C
